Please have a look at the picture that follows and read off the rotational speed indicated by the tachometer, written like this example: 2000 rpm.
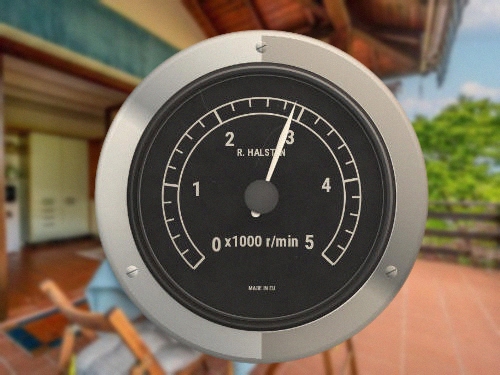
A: 2900 rpm
